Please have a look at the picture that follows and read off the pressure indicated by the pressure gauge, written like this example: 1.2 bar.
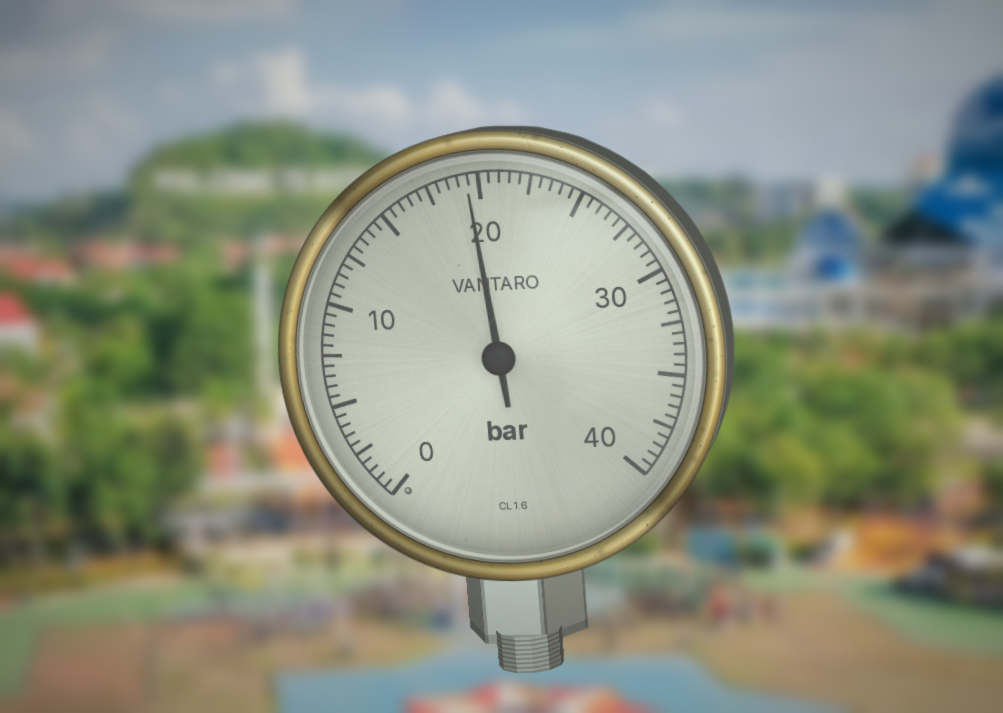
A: 19.5 bar
